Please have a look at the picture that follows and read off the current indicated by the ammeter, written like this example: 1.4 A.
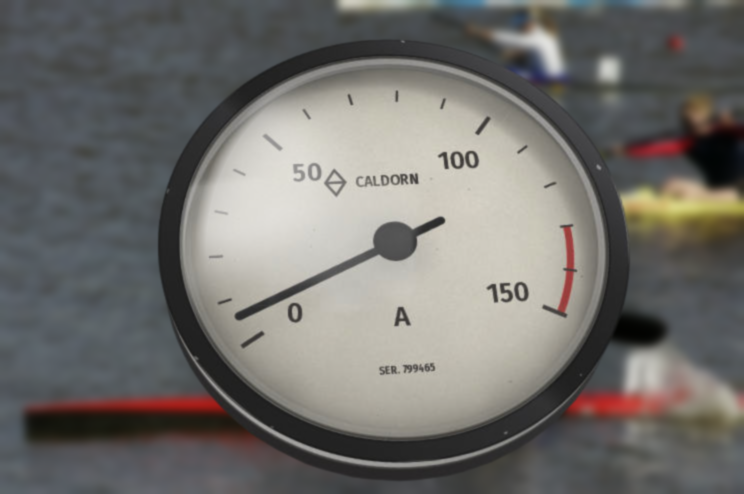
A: 5 A
